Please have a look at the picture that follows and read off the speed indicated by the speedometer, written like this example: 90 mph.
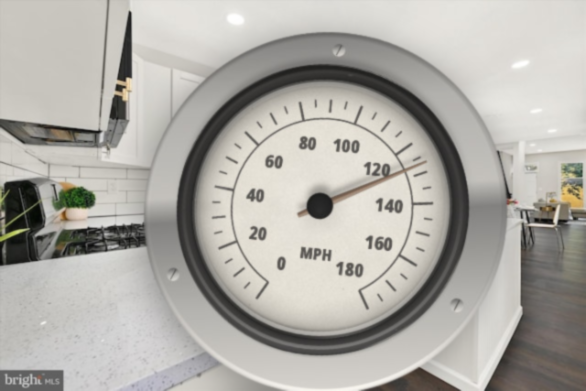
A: 127.5 mph
